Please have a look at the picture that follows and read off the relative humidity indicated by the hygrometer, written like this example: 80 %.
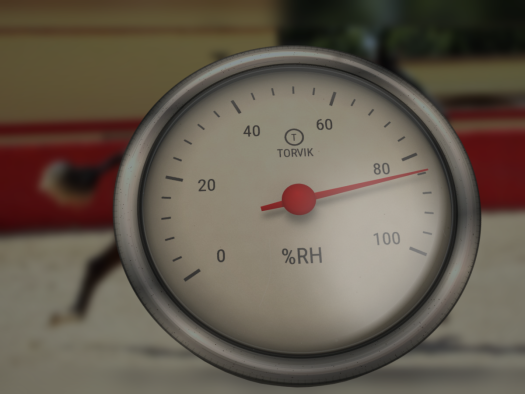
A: 84 %
